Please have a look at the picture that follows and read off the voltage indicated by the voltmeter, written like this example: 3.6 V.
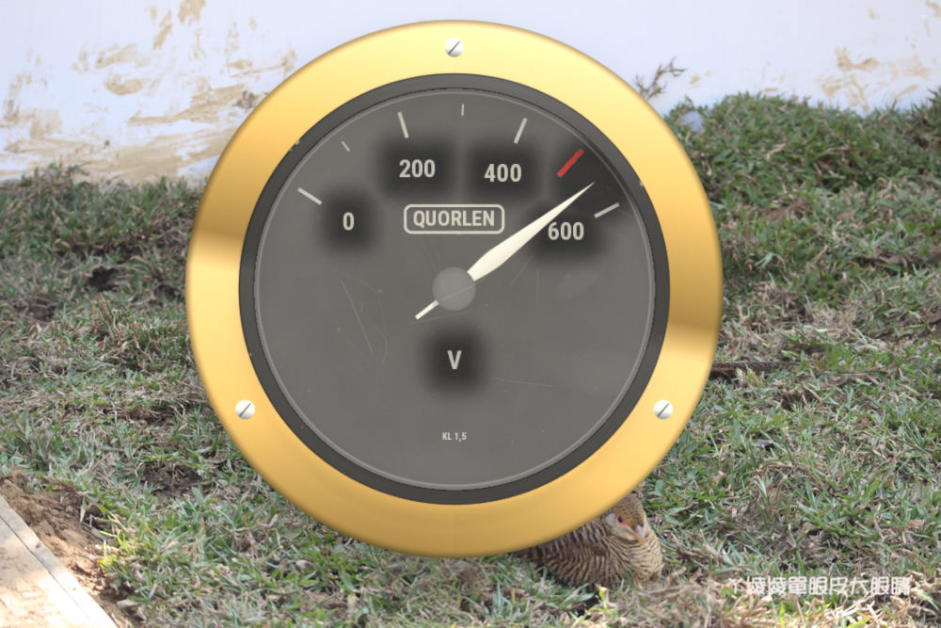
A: 550 V
